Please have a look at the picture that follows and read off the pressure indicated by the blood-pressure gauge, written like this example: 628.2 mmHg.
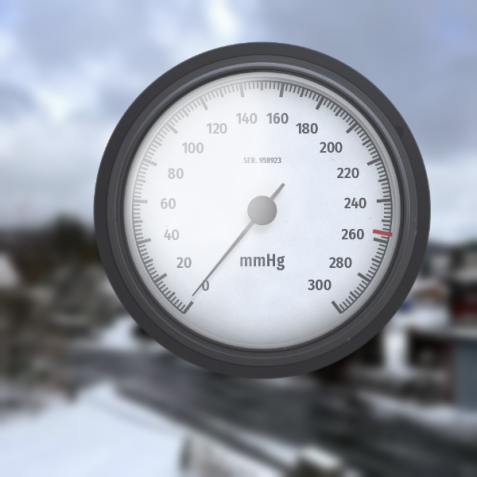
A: 2 mmHg
